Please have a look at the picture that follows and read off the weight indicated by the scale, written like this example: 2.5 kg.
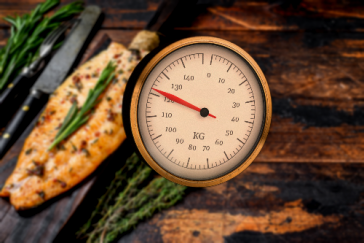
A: 122 kg
